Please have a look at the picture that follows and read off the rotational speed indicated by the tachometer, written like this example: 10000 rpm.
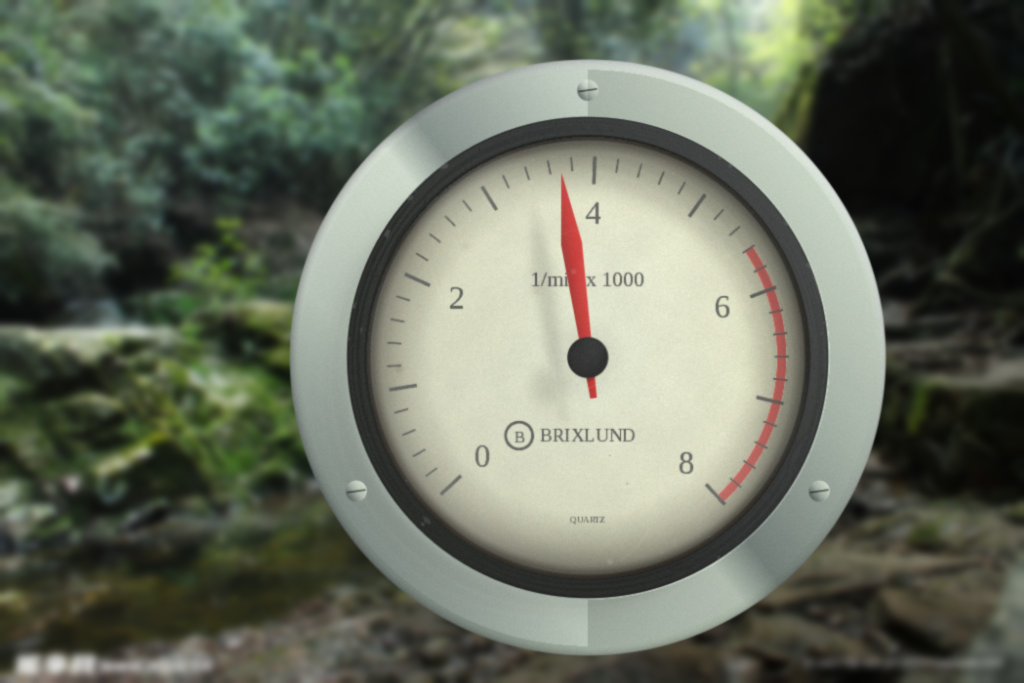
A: 3700 rpm
